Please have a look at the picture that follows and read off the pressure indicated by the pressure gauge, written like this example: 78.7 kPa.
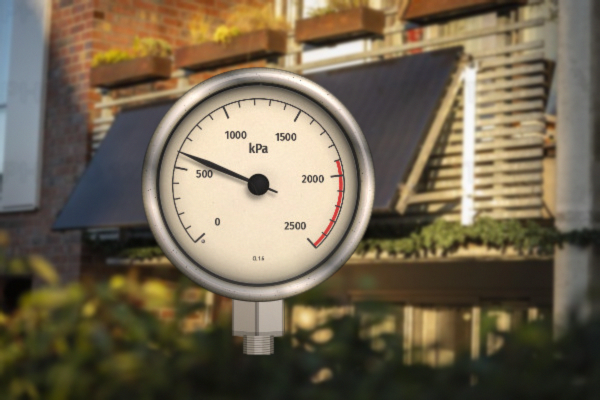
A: 600 kPa
